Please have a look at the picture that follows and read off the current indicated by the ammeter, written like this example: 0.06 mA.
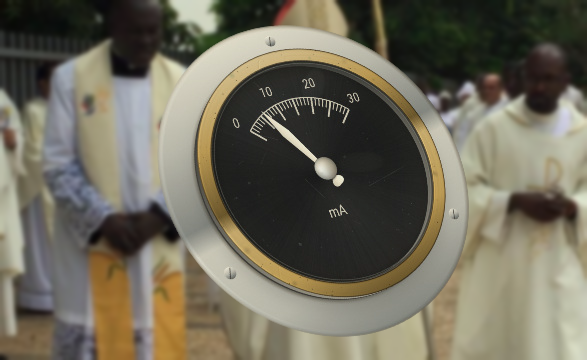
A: 5 mA
